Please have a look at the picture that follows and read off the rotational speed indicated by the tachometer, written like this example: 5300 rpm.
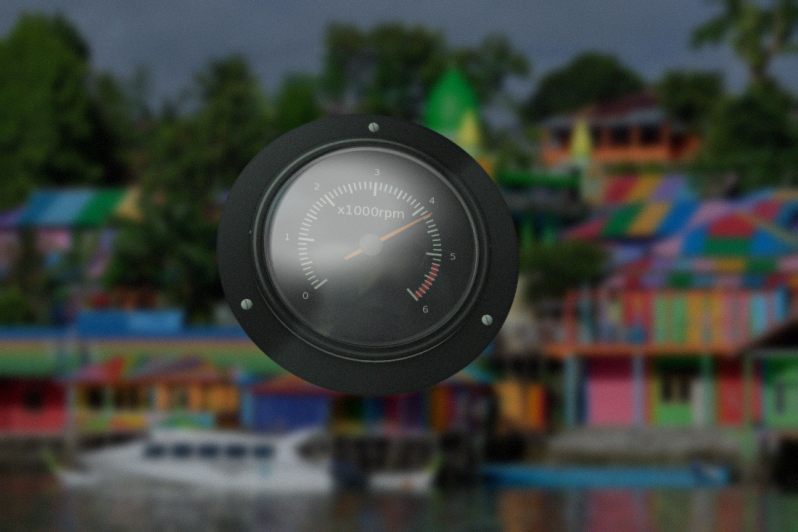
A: 4200 rpm
